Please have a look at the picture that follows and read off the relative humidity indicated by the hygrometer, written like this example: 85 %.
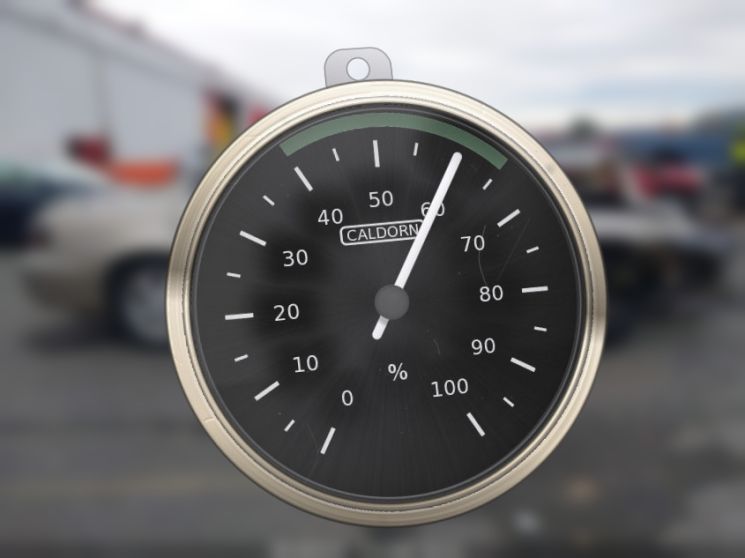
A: 60 %
